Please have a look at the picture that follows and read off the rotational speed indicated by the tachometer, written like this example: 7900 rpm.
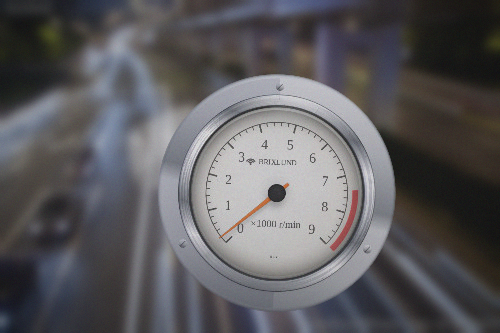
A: 200 rpm
